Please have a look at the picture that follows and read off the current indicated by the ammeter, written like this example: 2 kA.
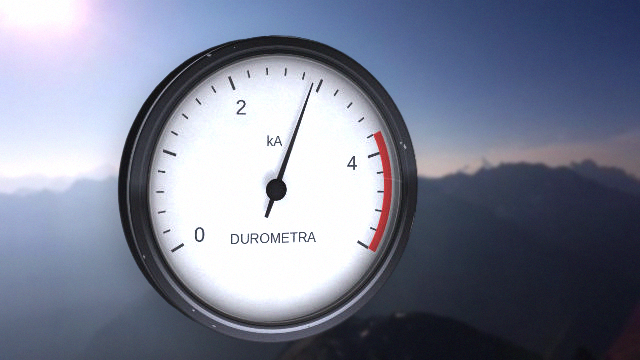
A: 2.9 kA
